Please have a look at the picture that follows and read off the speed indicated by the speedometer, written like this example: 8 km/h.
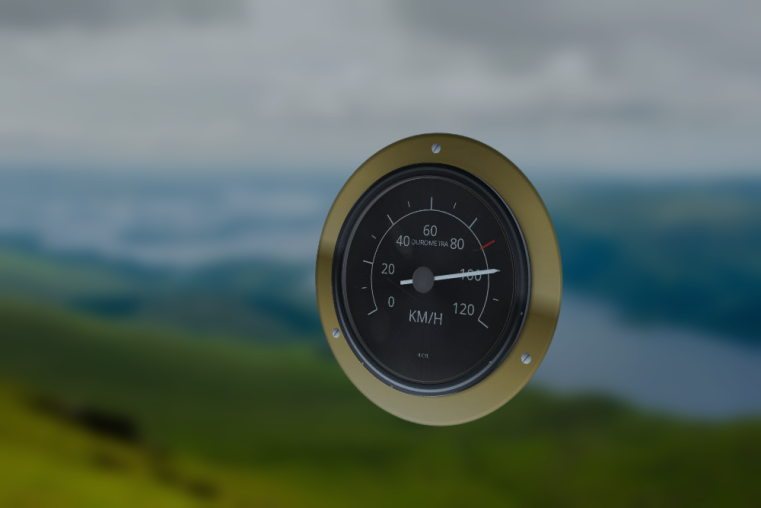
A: 100 km/h
